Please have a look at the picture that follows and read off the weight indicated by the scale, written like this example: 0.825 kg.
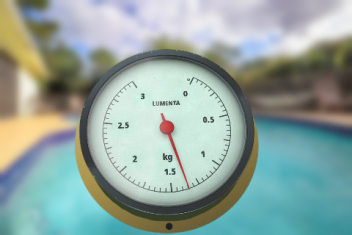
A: 1.35 kg
